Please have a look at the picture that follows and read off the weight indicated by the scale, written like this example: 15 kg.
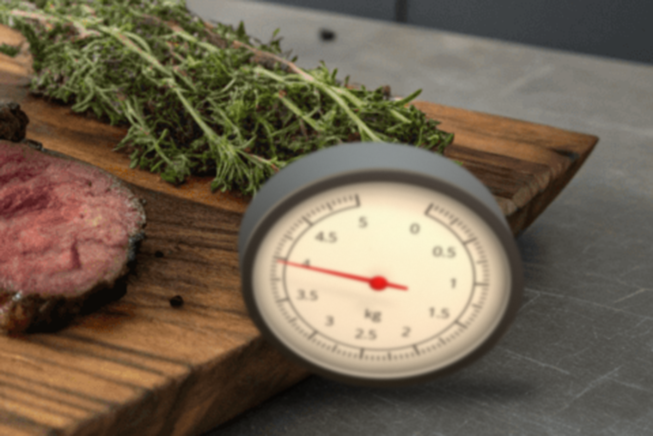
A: 4 kg
